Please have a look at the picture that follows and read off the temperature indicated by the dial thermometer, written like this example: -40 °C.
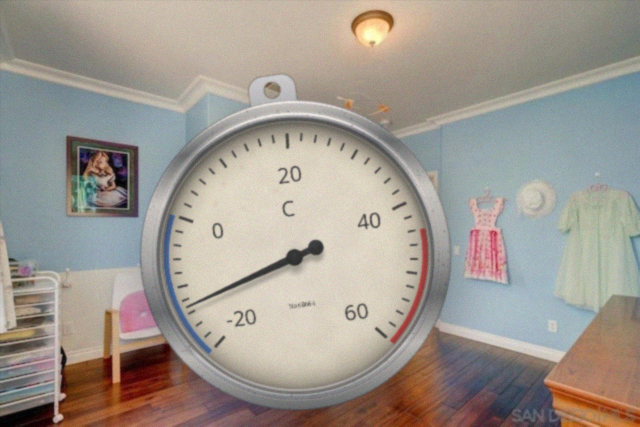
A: -13 °C
